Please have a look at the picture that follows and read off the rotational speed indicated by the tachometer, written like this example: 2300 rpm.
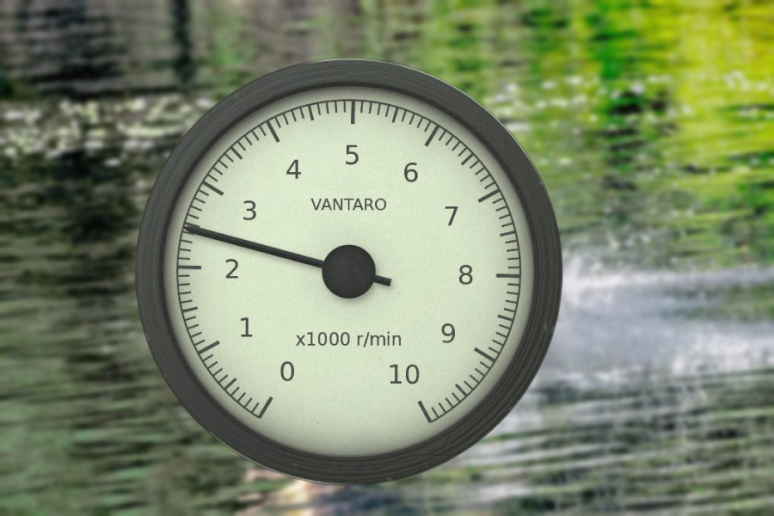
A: 2450 rpm
